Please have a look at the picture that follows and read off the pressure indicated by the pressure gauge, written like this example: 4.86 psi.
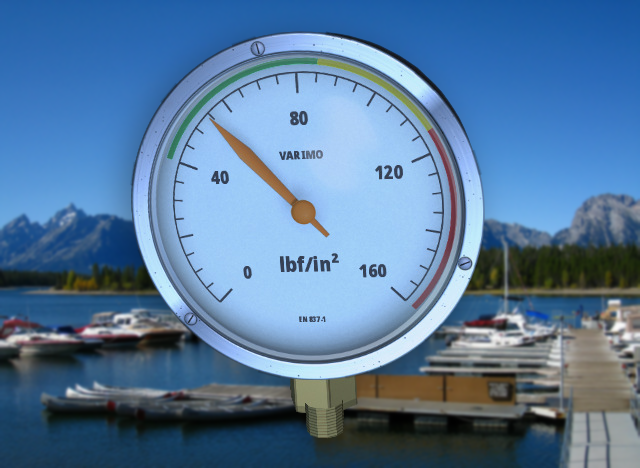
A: 55 psi
